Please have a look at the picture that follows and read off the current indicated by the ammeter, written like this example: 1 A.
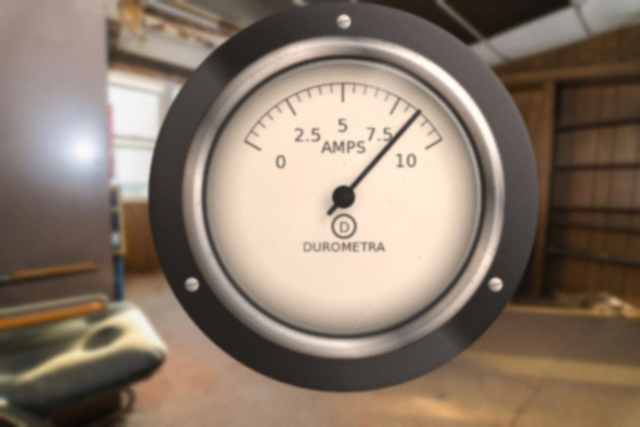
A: 8.5 A
